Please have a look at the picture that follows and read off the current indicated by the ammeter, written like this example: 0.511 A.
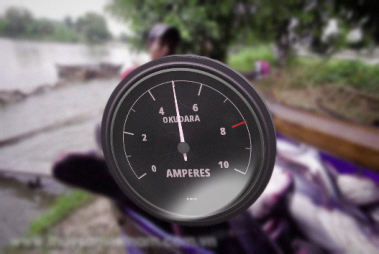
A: 5 A
